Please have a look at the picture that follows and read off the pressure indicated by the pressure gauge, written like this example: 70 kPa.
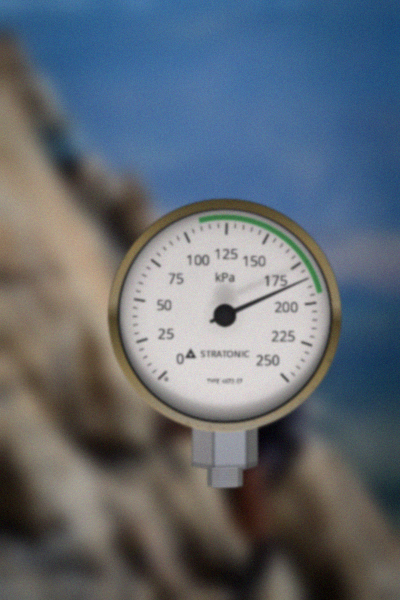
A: 185 kPa
